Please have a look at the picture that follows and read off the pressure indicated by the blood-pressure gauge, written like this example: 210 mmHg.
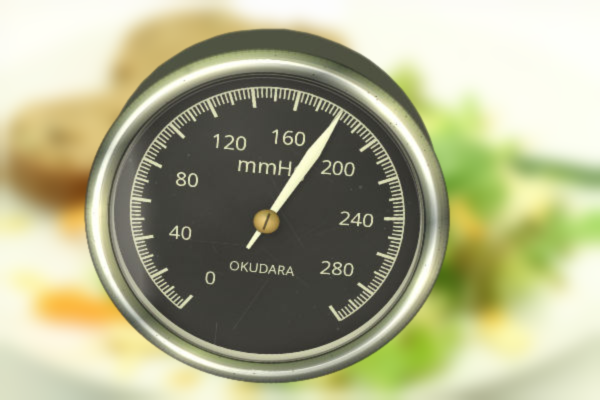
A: 180 mmHg
